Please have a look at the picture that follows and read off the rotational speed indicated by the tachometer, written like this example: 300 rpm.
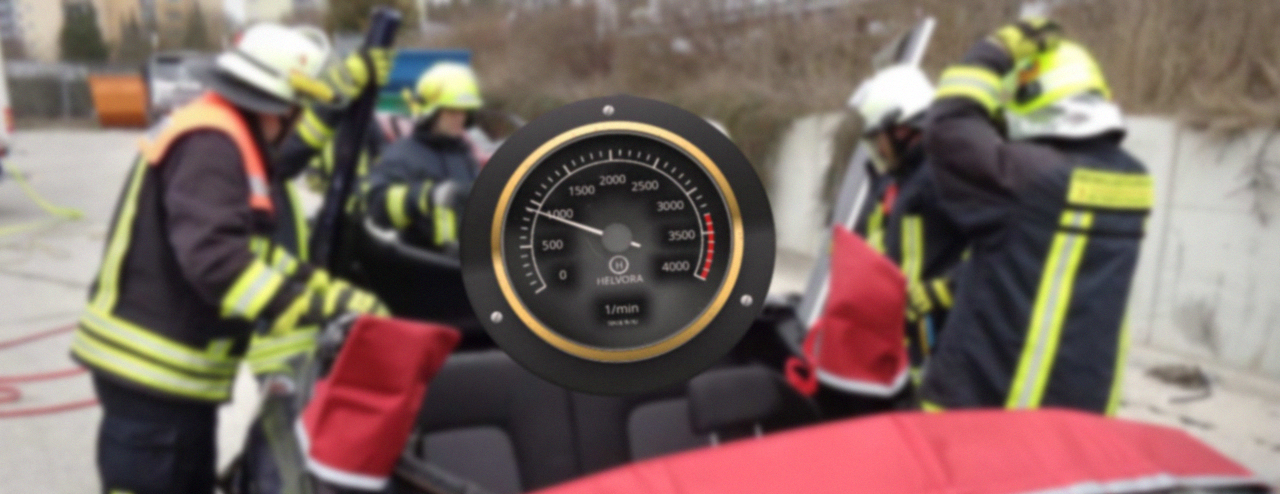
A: 900 rpm
